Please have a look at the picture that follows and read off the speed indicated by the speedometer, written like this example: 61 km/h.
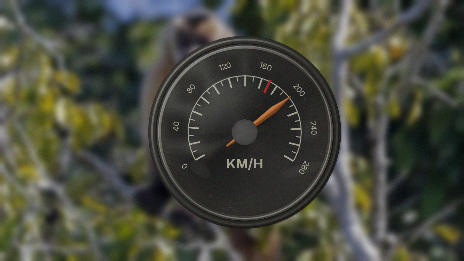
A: 200 km/h
